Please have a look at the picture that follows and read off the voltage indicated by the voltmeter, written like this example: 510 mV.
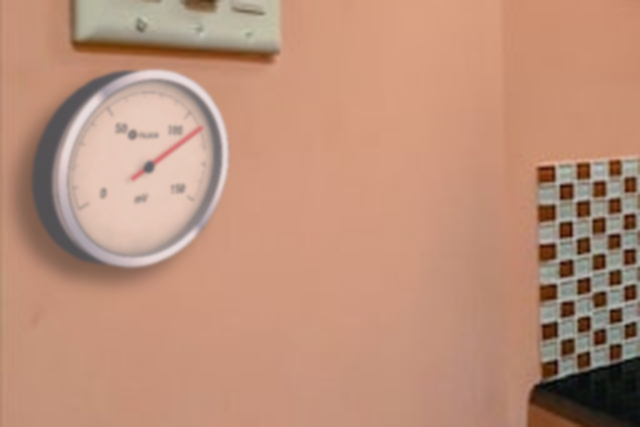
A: 110 mV
